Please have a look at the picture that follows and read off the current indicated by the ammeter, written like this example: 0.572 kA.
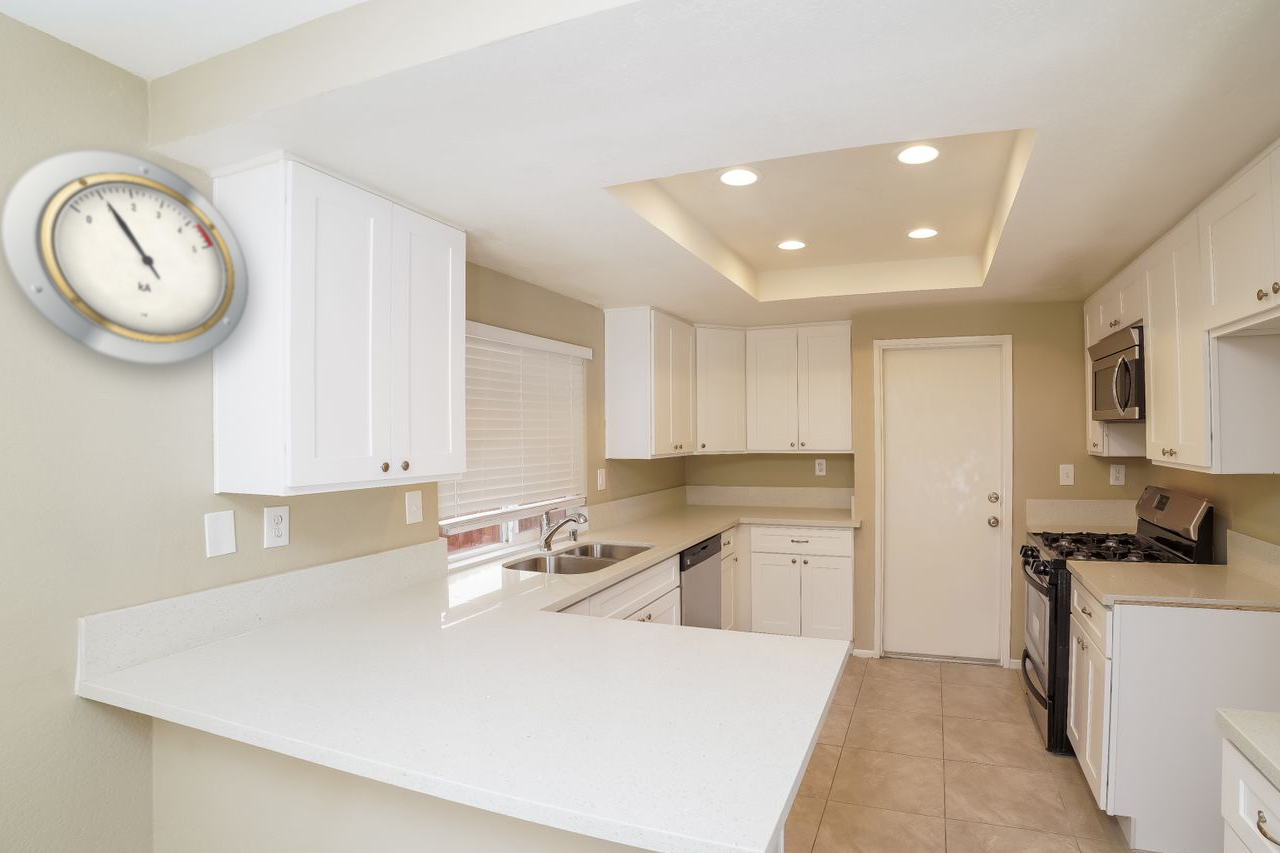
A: 1 kA
